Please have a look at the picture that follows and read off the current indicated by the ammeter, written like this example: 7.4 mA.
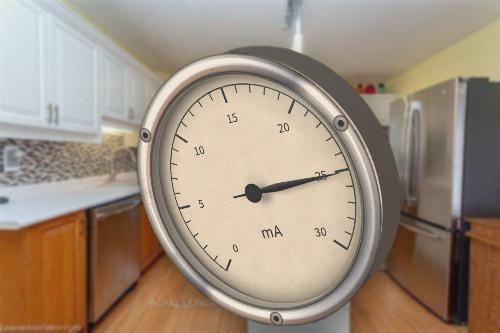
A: 25 mA
